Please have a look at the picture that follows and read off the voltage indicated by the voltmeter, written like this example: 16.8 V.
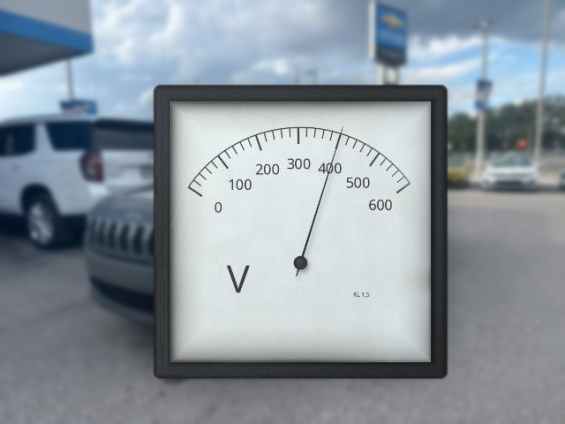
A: 400 V
